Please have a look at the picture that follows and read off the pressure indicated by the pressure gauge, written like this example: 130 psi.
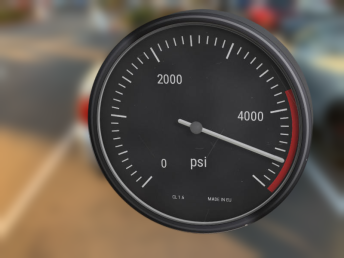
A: 4600 psi
